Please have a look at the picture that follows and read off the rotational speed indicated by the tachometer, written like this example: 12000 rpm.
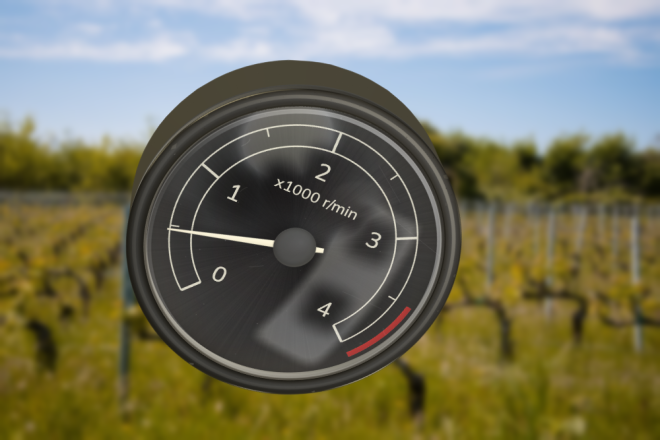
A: 500 rpm
